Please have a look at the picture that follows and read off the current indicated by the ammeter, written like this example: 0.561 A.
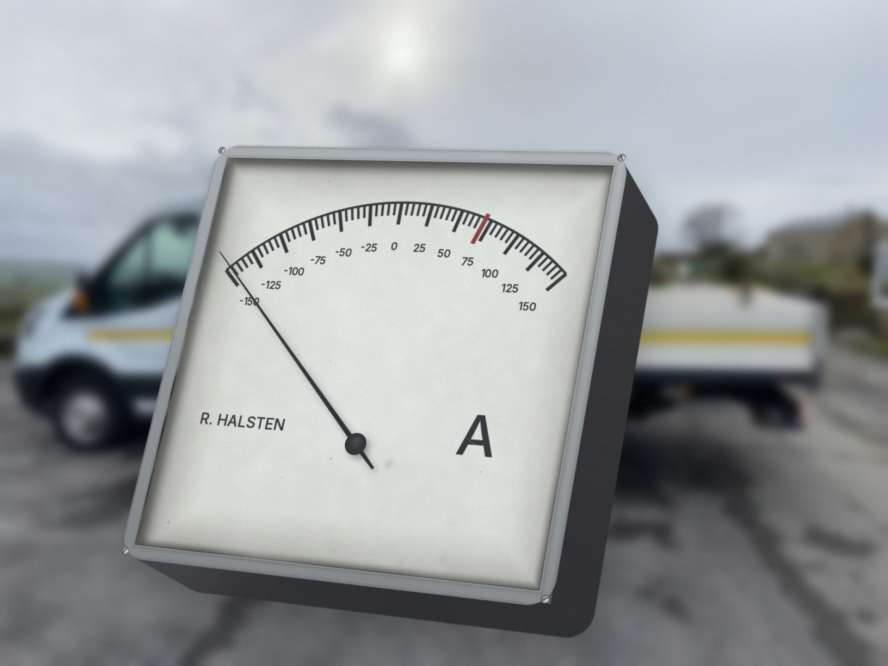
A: -145 A
